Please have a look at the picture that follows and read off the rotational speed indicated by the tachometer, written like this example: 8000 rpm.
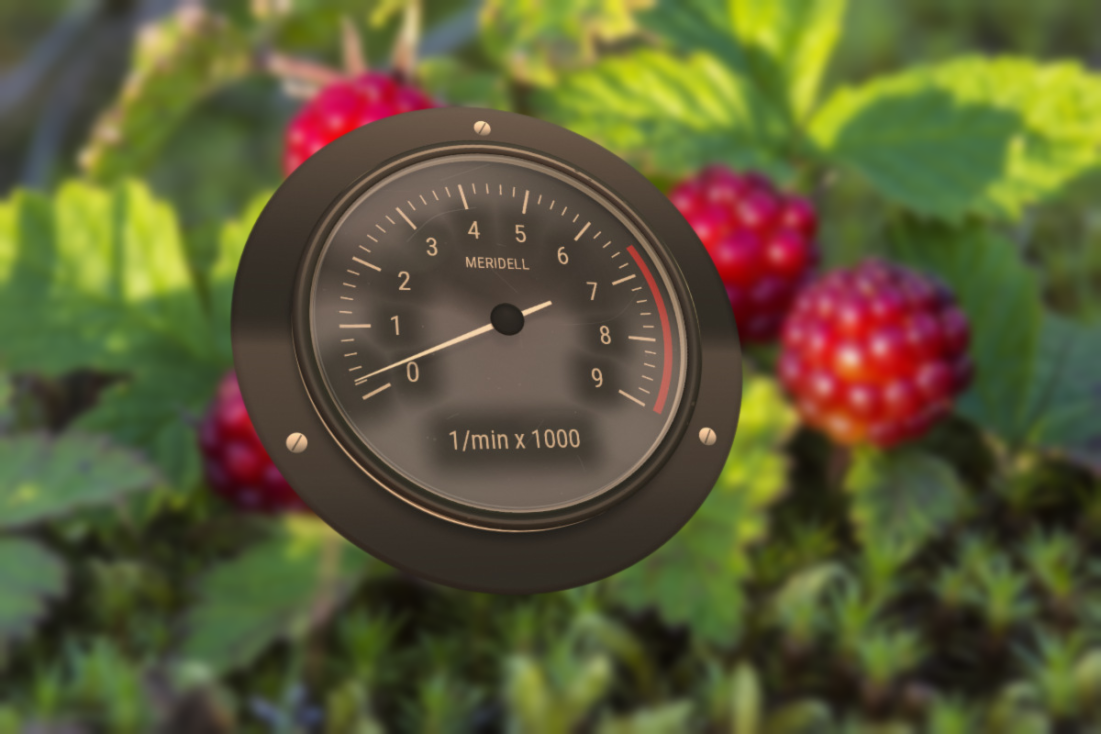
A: 200 rpm
